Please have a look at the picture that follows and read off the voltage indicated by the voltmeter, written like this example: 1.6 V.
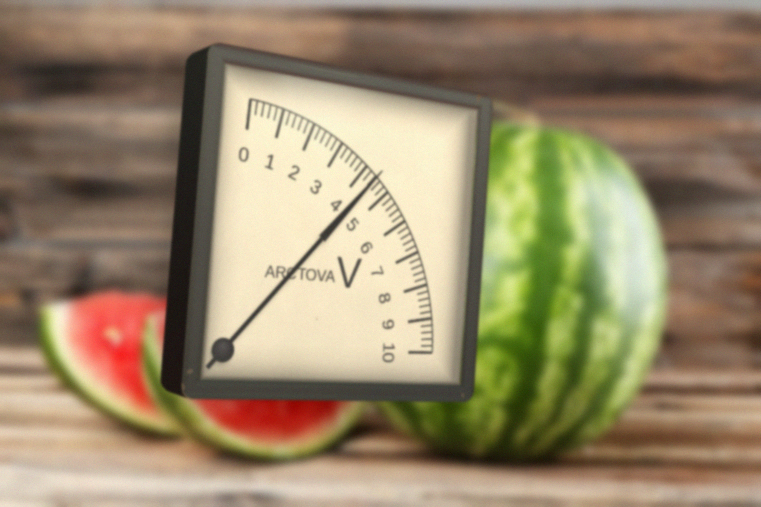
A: 4.4 V
